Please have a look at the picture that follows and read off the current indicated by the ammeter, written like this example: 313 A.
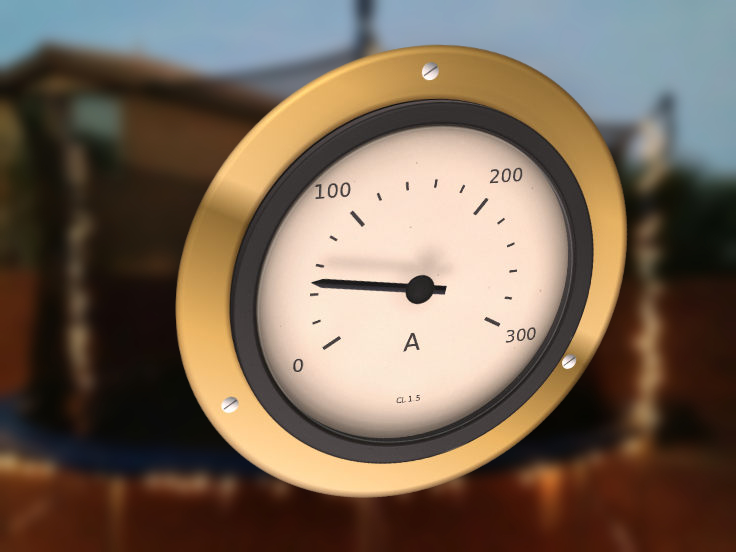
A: 50 A
